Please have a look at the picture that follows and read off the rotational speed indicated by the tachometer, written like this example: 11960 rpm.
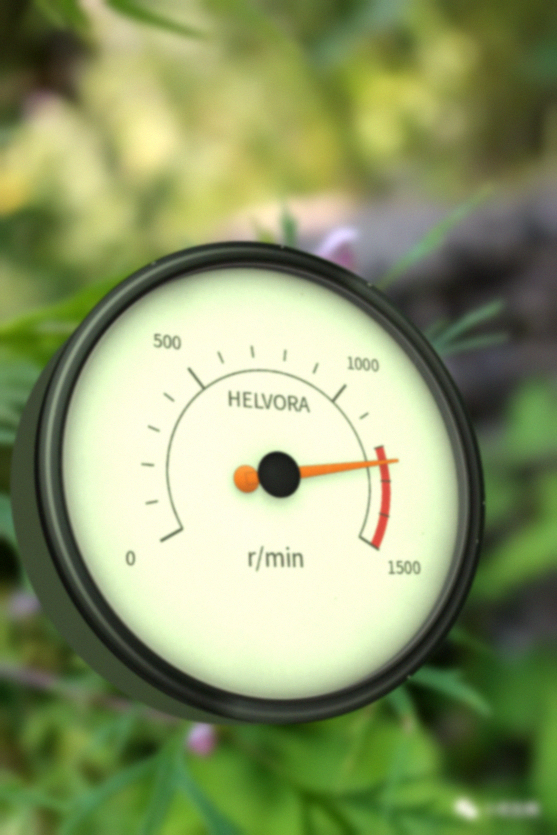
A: 1250 rpm
